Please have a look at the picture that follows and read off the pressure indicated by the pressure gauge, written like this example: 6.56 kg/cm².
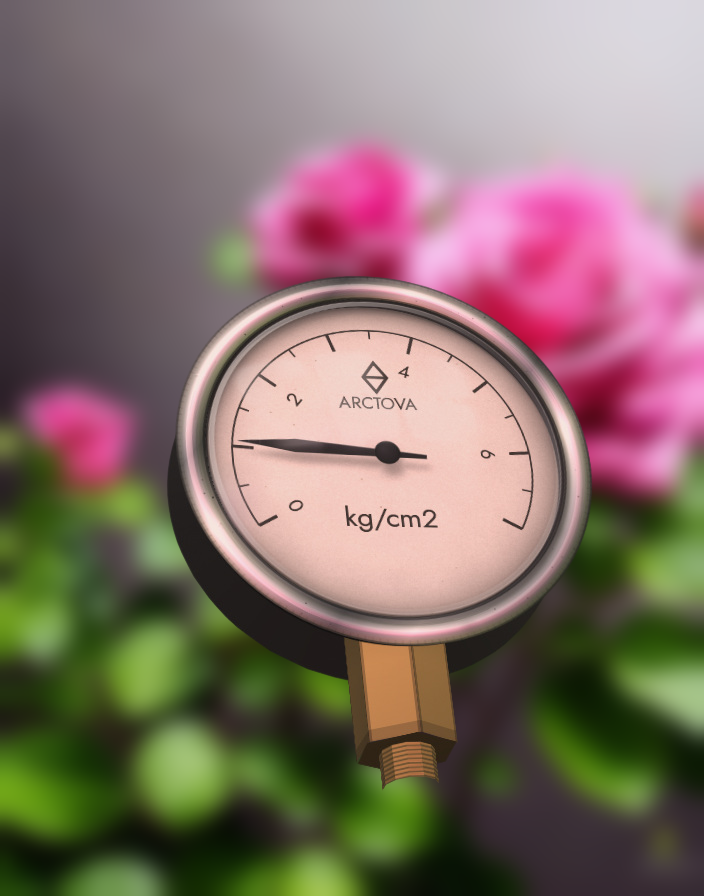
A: 1 kg/cm²
